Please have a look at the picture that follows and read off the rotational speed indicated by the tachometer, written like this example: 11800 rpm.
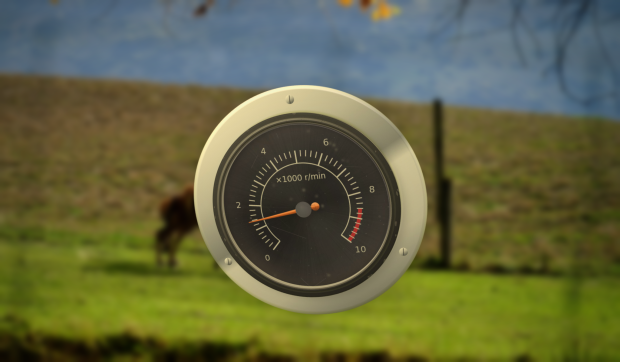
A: 1400 rpm
